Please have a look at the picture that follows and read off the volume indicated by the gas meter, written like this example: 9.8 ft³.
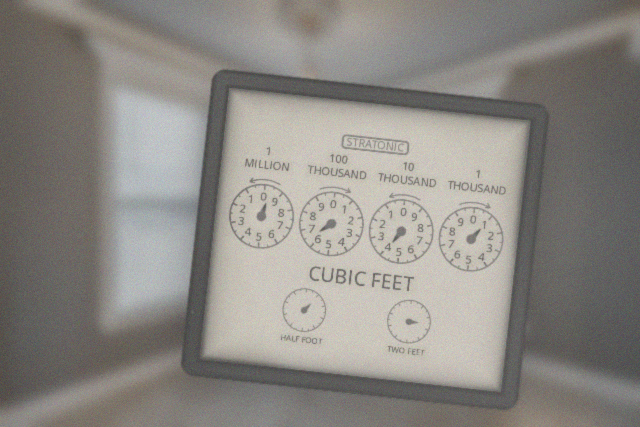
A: 964100 ft³
